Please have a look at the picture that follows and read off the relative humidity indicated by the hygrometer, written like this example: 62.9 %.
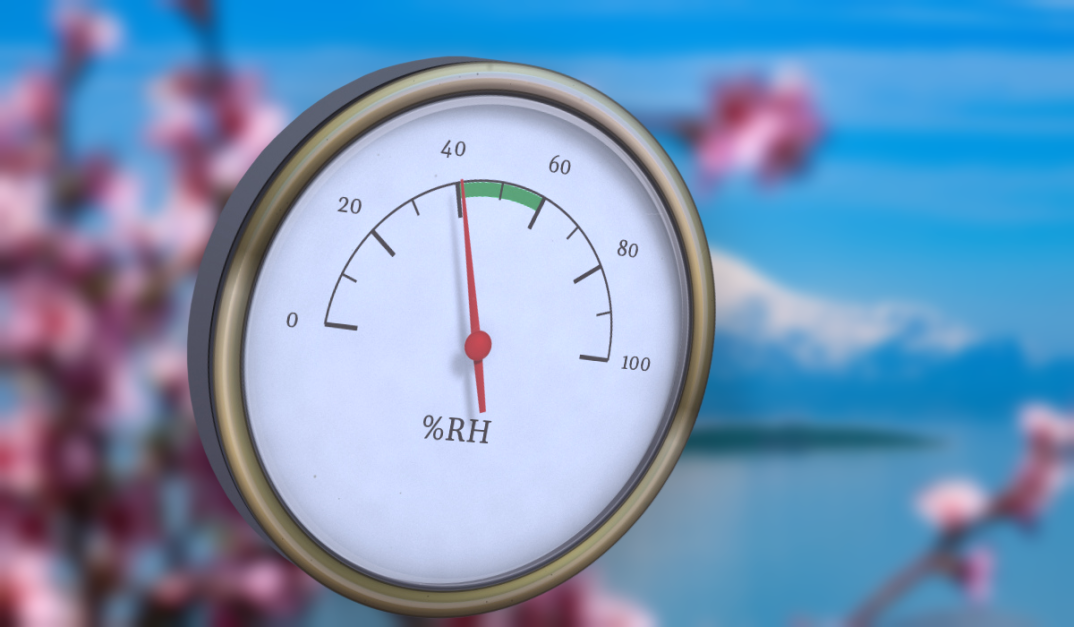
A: 40 %
